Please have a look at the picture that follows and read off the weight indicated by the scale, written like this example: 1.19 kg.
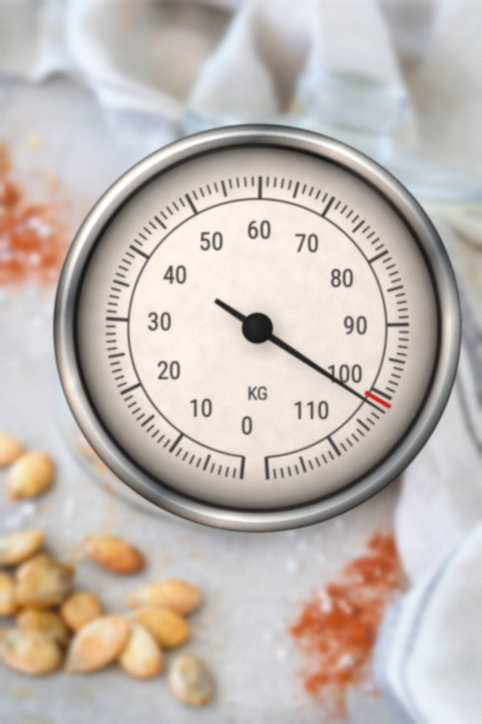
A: 102 kg
